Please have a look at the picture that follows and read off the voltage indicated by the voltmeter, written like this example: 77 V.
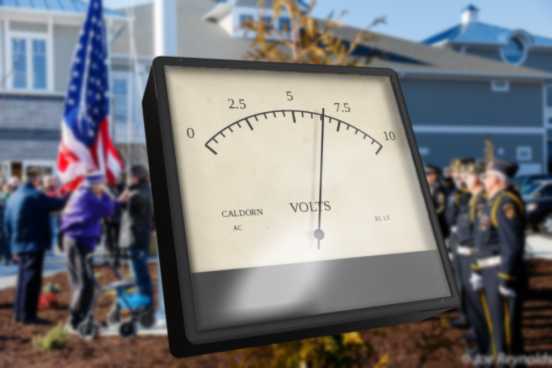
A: 6.5 V
